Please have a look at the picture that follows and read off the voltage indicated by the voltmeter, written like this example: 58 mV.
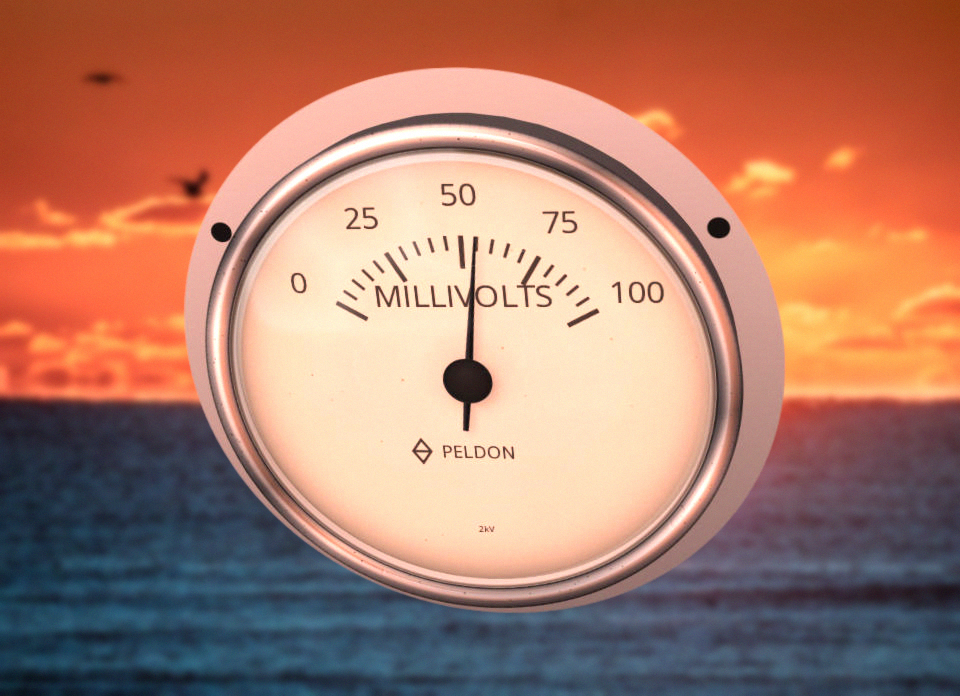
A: 55 mV
